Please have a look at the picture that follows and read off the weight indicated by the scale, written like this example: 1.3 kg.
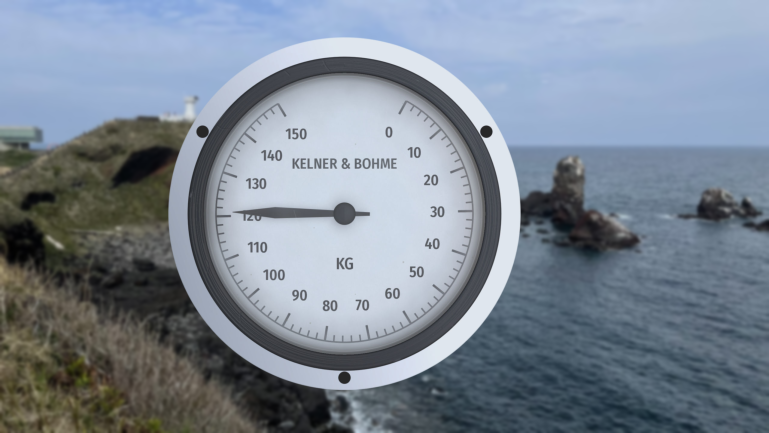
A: 121 kg
